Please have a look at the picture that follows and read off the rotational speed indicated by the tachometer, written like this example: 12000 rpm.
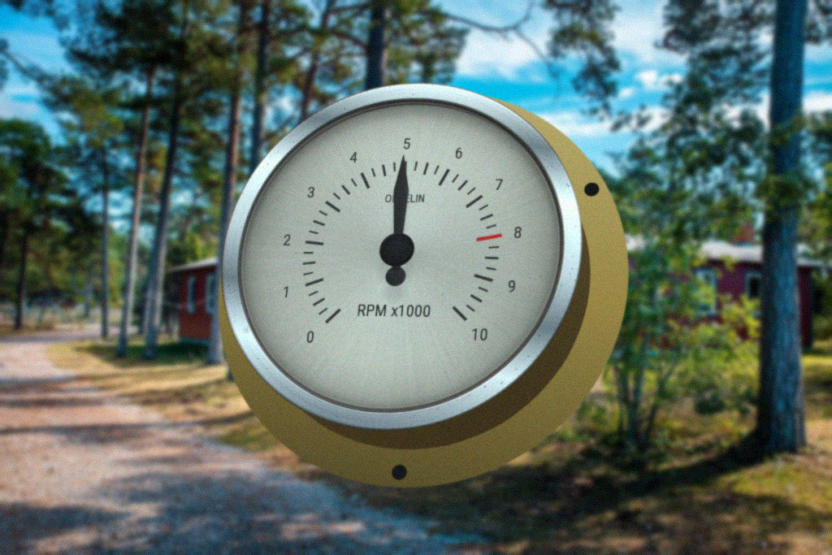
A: 5000 rpm
